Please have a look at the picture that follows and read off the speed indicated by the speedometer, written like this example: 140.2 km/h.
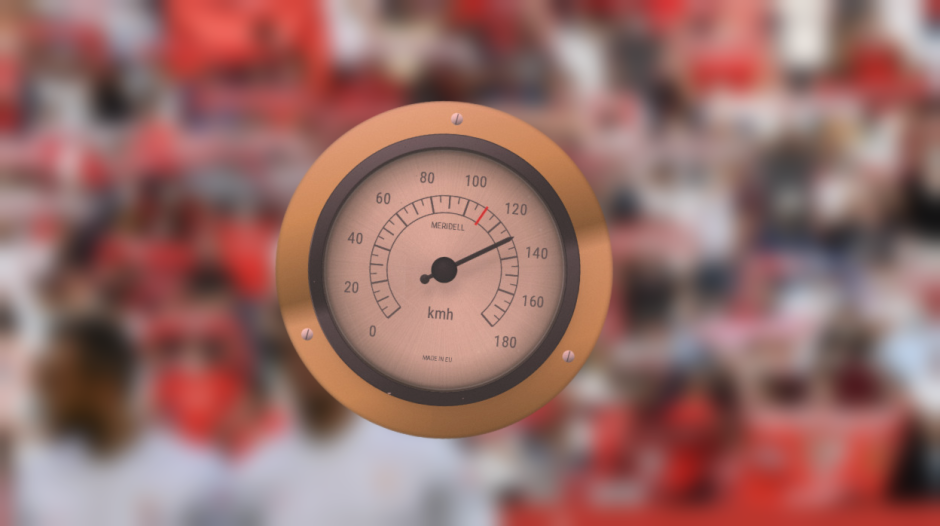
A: 130 km/h
